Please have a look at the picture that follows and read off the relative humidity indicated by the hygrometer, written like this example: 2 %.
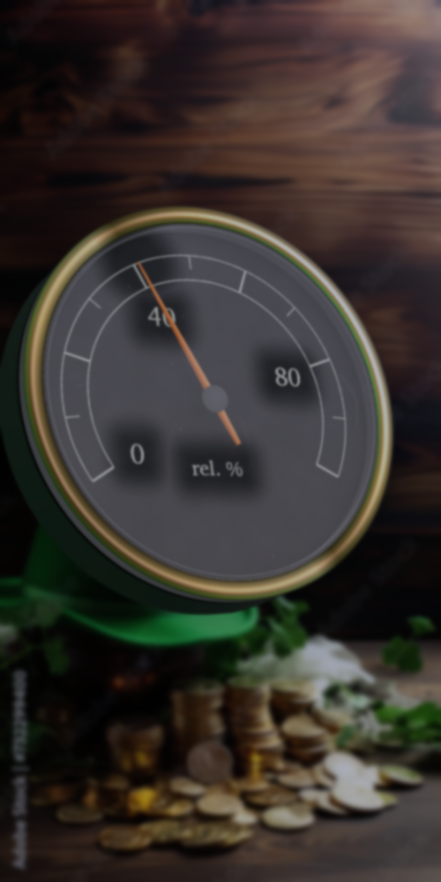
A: 40 %
